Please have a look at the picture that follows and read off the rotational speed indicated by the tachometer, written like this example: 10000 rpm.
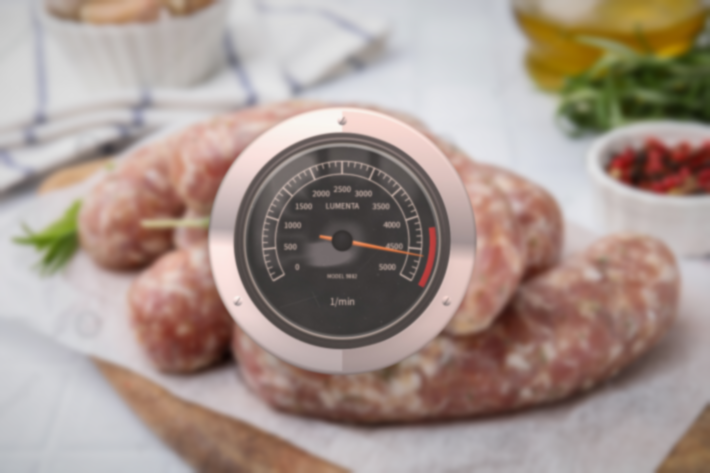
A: 4600 rpm
